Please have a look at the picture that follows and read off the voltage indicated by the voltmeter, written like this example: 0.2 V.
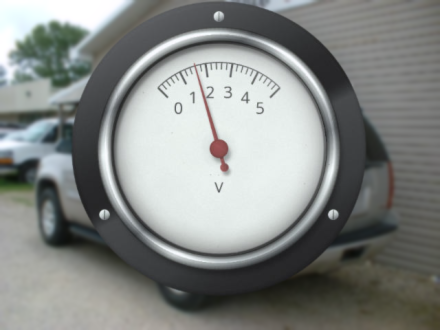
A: 1.6 V
